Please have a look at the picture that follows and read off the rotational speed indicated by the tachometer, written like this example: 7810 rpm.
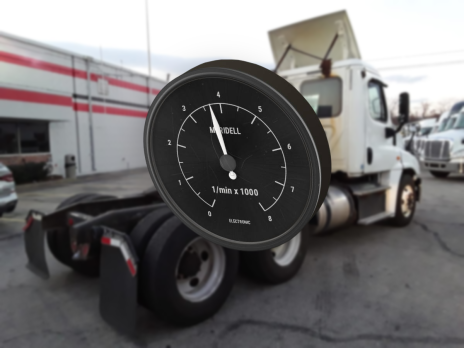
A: 3750 rpm
